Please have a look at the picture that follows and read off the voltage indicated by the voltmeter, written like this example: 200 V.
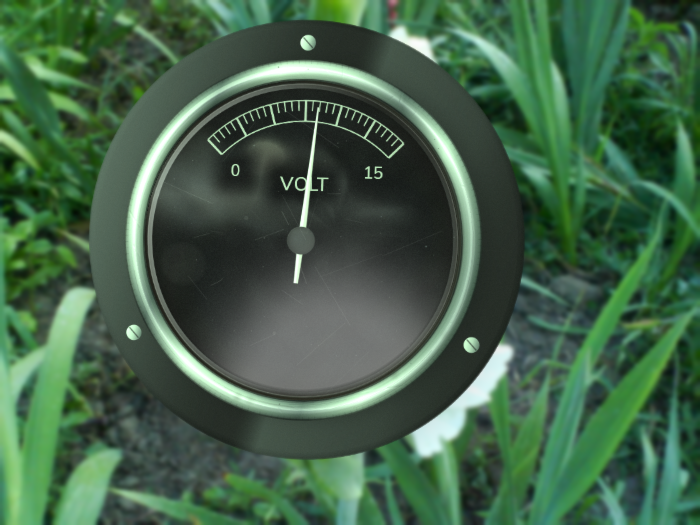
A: 8.5 V
